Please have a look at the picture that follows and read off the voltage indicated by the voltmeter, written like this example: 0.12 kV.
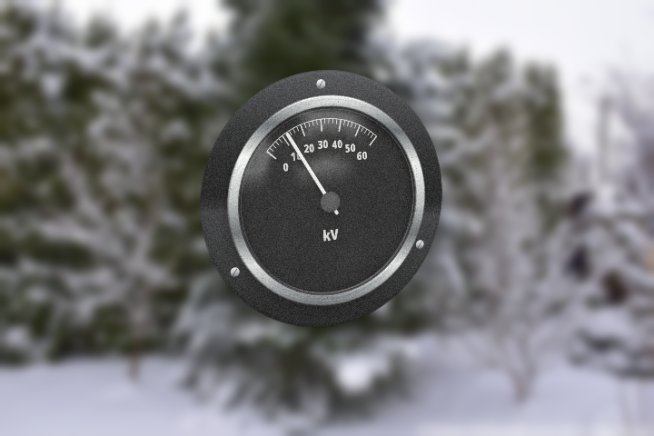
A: 12 kV
